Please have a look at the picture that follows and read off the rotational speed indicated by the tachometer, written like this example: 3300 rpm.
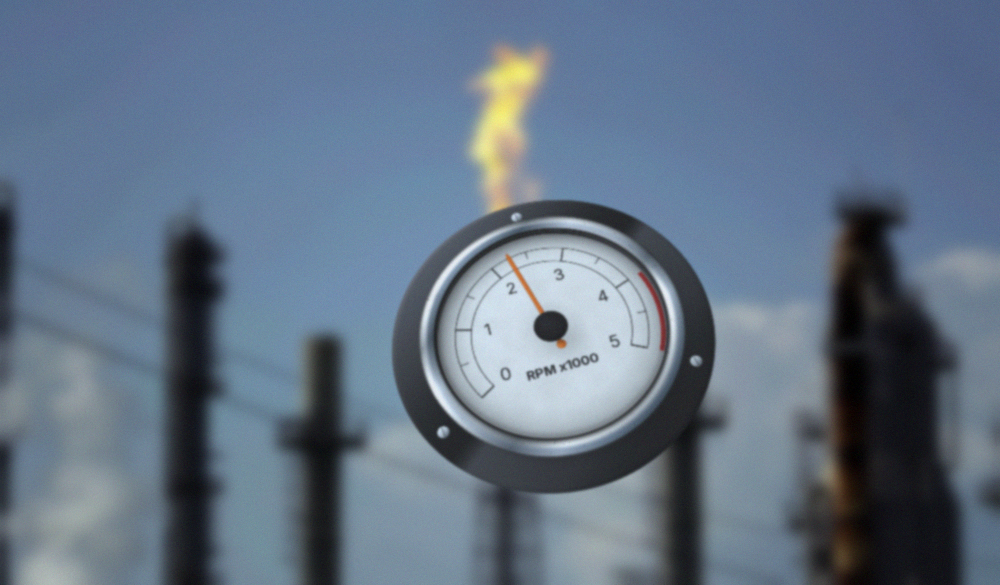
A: 2250 rpm
